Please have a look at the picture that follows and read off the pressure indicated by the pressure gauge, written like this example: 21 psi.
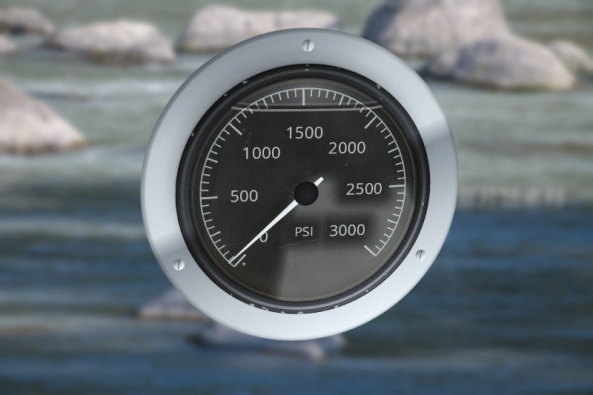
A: 50 psi
